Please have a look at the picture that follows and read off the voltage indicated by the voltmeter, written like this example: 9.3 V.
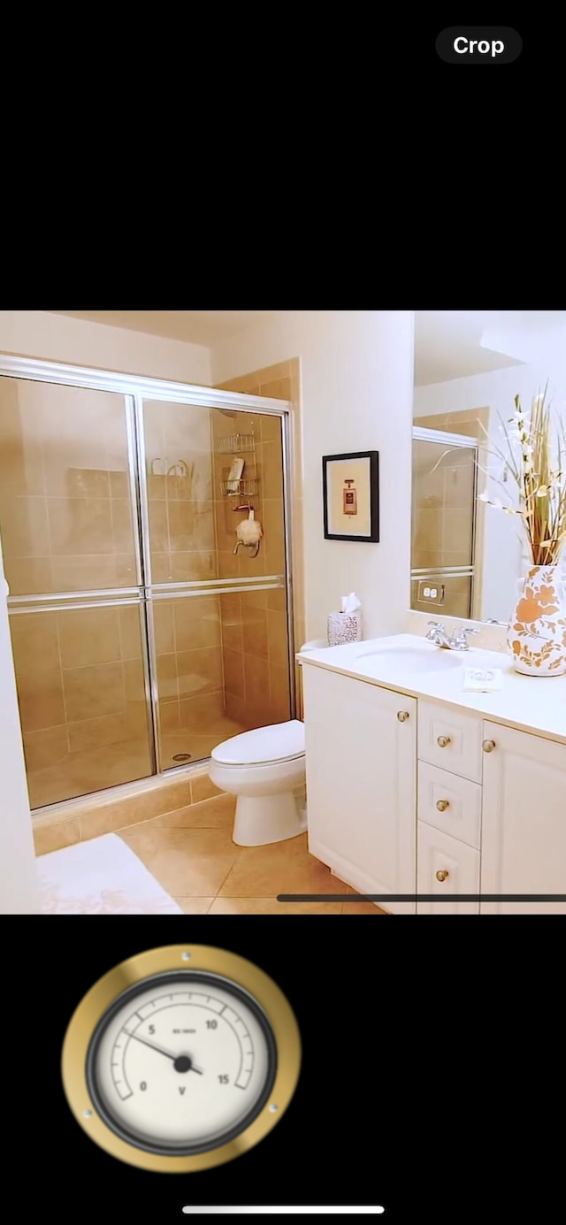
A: 4 V
